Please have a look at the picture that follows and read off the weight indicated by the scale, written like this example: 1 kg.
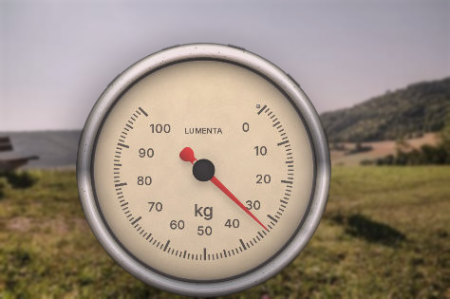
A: 33 kg
